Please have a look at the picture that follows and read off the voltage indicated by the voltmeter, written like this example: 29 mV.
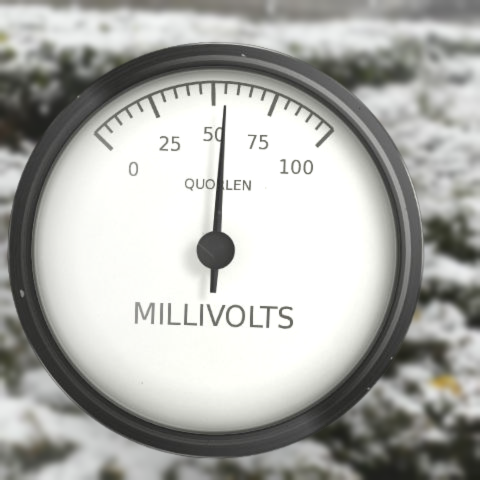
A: 55 mV
